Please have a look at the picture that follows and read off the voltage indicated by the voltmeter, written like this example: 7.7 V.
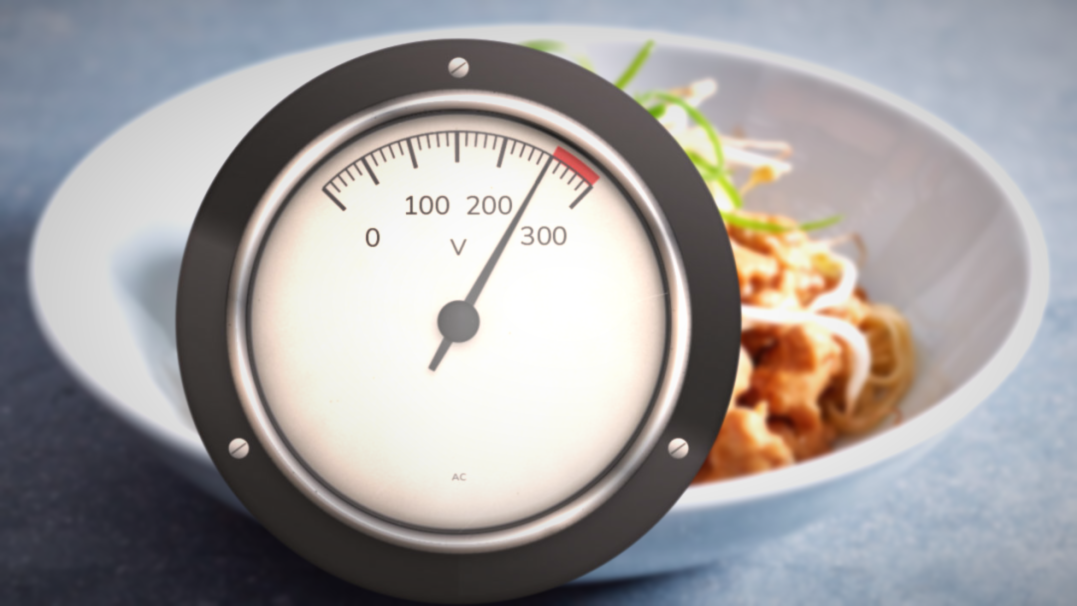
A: 250 V
